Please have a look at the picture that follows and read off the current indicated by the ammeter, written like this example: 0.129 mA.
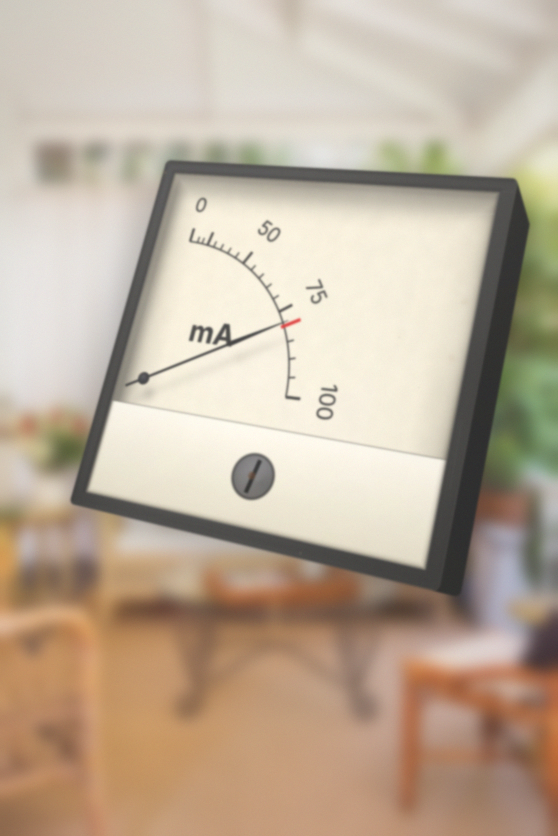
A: 80 mA
